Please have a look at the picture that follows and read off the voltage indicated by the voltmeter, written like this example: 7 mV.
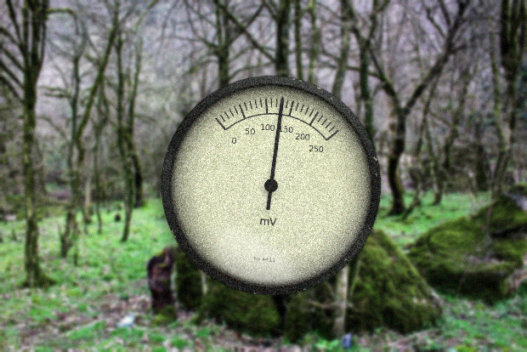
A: 130 mV
